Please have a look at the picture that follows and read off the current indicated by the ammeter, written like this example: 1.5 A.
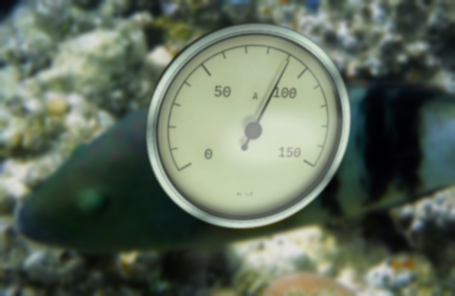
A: 90 A
